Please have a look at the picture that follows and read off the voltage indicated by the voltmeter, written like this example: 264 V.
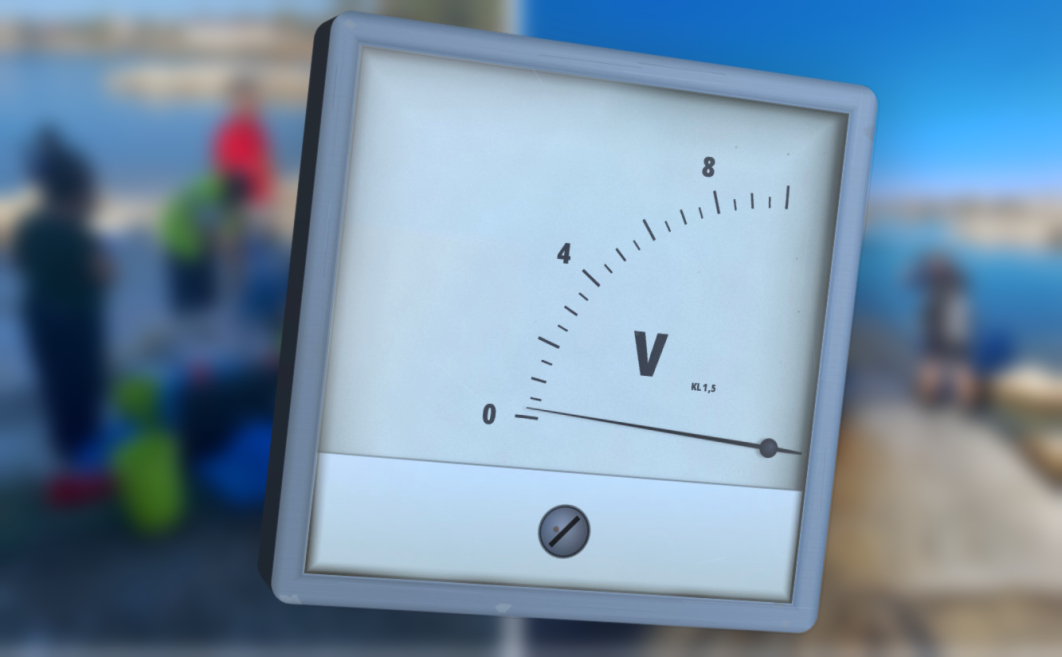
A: 0.25 V
